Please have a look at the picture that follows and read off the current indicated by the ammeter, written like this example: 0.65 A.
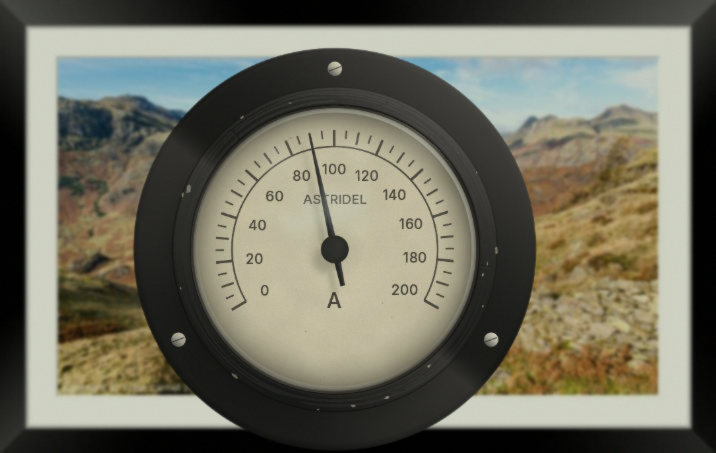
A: 90 A
